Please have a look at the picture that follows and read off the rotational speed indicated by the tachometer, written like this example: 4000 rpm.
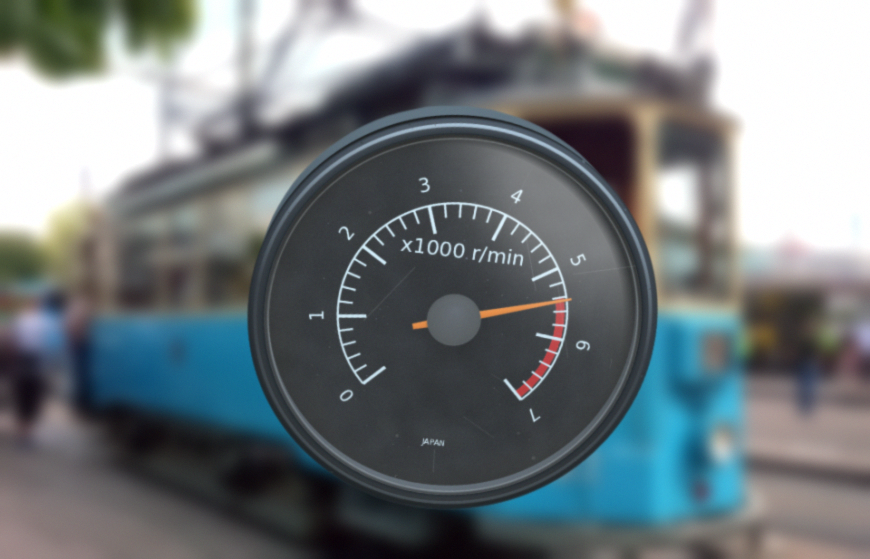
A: 5400 rpm
